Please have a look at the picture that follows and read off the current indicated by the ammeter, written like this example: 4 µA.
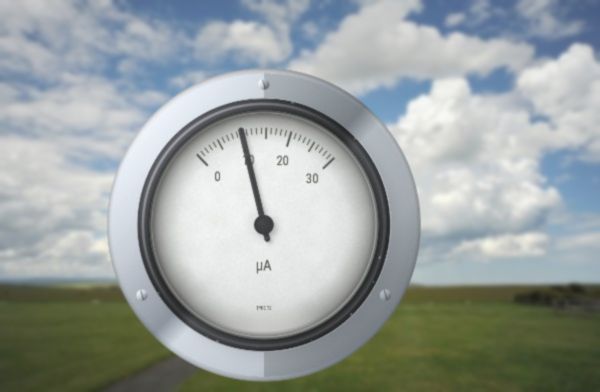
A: 10 µA
